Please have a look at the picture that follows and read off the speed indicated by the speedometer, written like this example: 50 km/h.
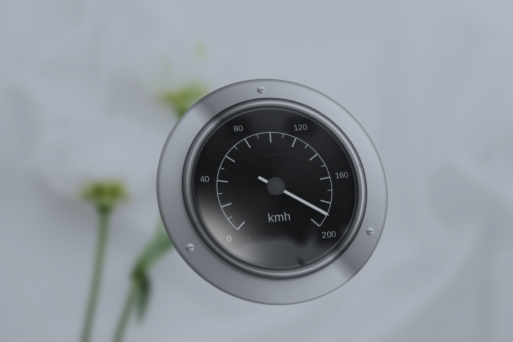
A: 190 km/h
